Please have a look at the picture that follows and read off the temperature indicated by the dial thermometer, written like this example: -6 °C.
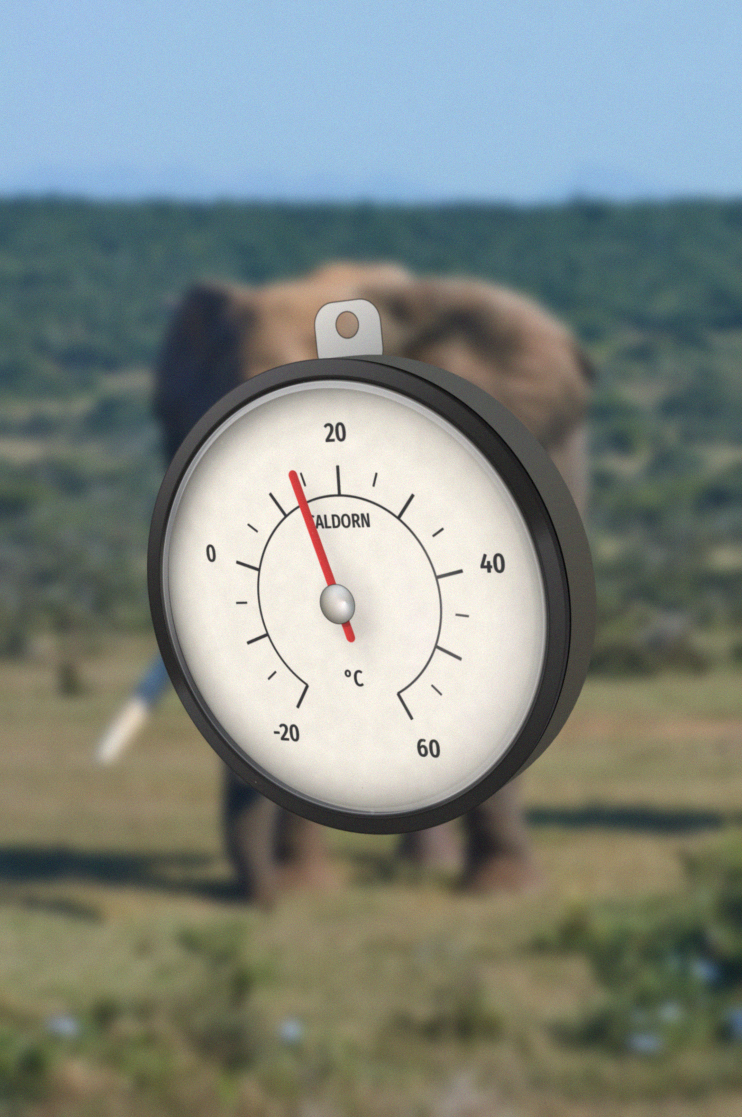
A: 15 °C
